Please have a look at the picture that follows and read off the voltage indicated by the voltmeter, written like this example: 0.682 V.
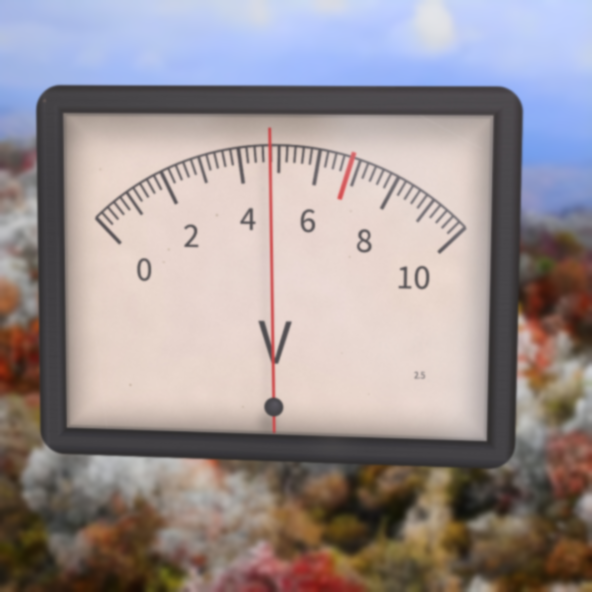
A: 4.8 V
